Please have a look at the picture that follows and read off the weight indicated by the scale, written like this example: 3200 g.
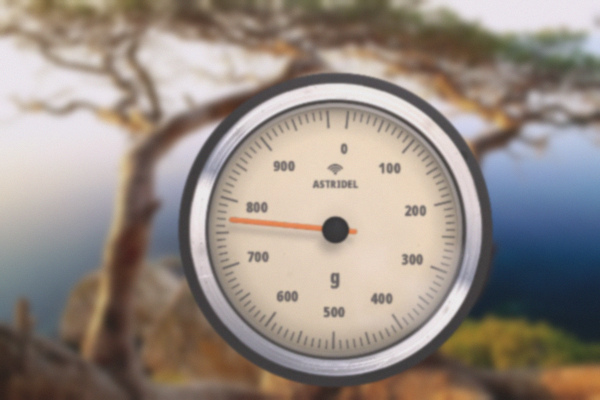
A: 770 g
